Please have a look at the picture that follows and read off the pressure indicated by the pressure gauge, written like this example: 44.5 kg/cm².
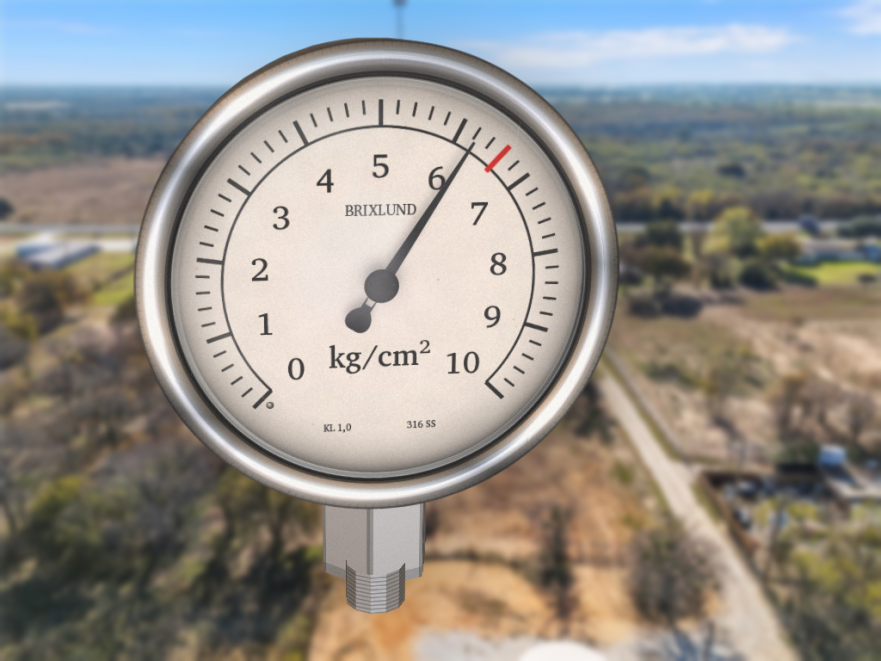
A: 6.2 kg/cm²
